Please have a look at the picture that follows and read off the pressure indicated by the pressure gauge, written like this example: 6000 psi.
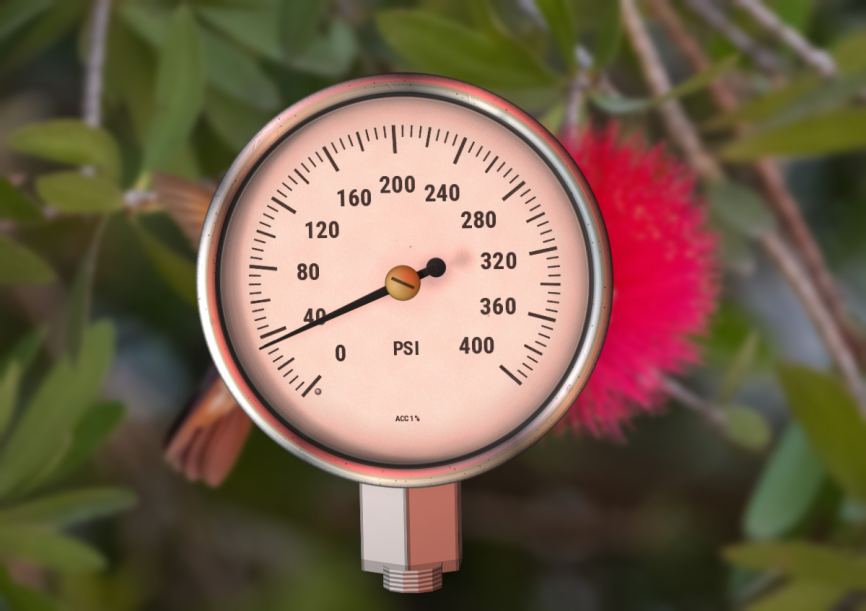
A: 35 psi
